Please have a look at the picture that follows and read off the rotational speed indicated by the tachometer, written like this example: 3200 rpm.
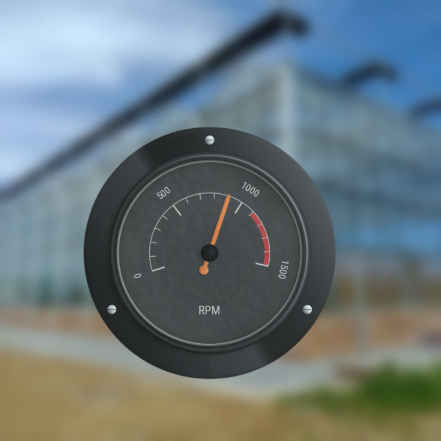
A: 900 rpm
